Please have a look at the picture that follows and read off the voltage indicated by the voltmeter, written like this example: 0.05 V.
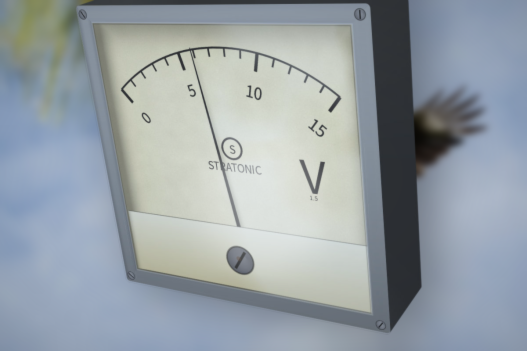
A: 6 V
